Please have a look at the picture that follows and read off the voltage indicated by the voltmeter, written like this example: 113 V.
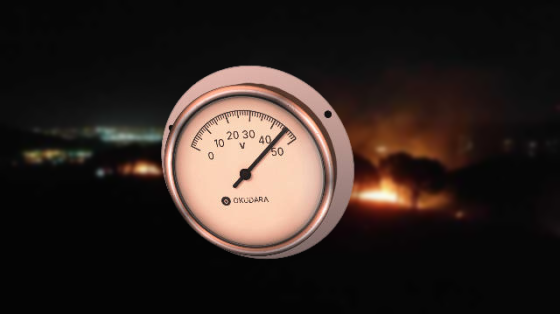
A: 45 V
